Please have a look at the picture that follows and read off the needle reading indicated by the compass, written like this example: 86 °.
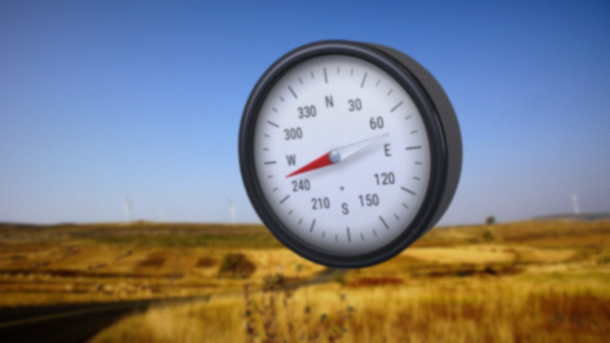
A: 255 °
